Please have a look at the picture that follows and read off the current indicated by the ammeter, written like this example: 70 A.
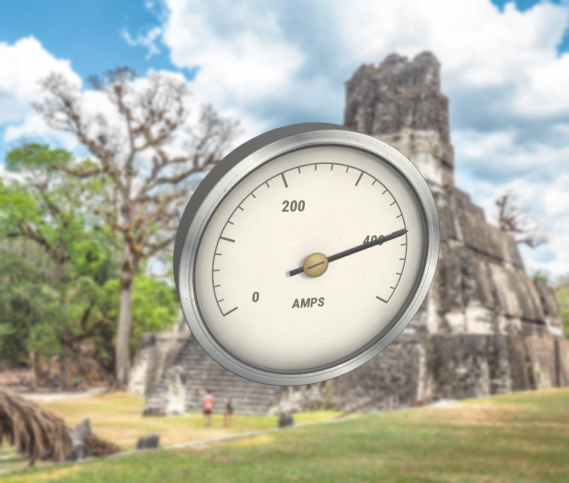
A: 400 A
